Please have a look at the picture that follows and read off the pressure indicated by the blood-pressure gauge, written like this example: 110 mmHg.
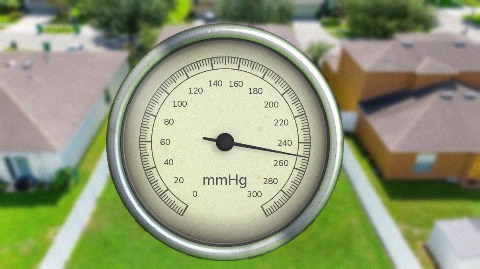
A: 250 mmHg
